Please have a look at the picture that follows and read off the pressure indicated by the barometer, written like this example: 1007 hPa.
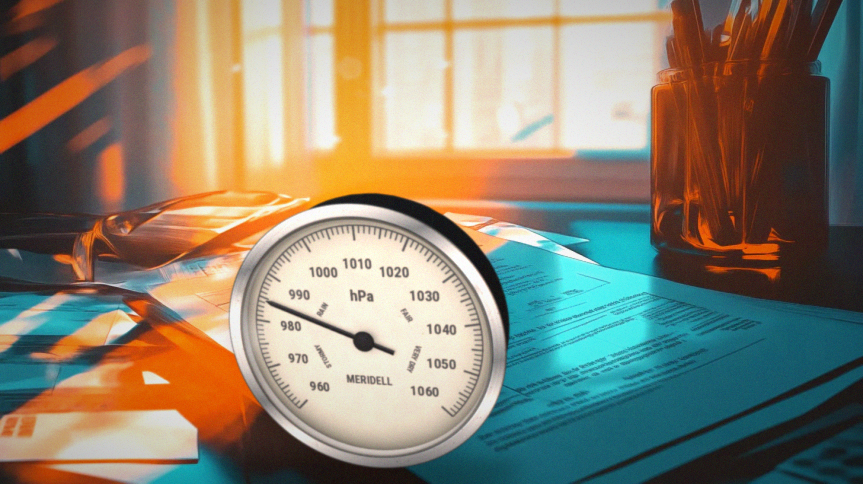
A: 985 hPa
